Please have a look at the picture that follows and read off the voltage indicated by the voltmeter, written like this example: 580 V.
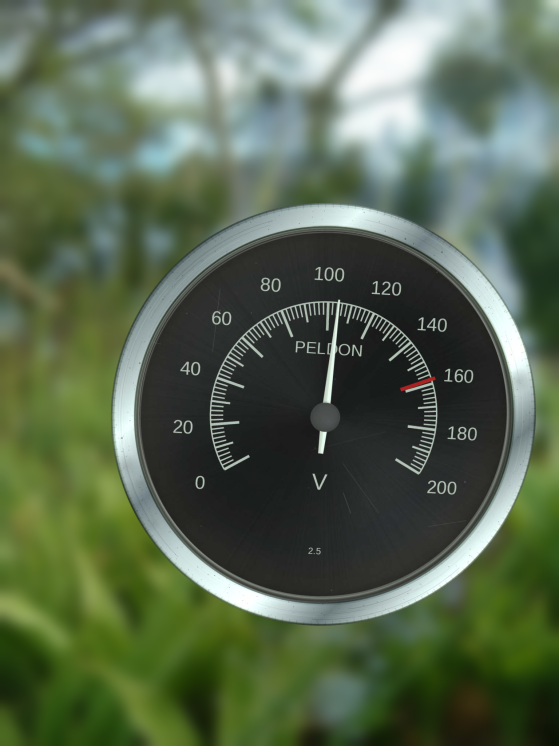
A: 104 V
